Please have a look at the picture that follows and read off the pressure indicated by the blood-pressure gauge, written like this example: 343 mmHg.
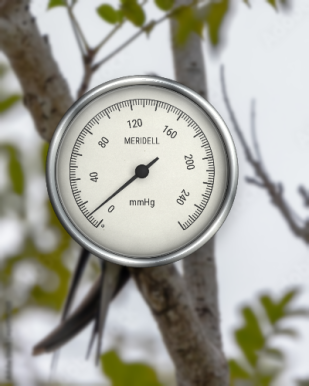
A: 10 mmHg
